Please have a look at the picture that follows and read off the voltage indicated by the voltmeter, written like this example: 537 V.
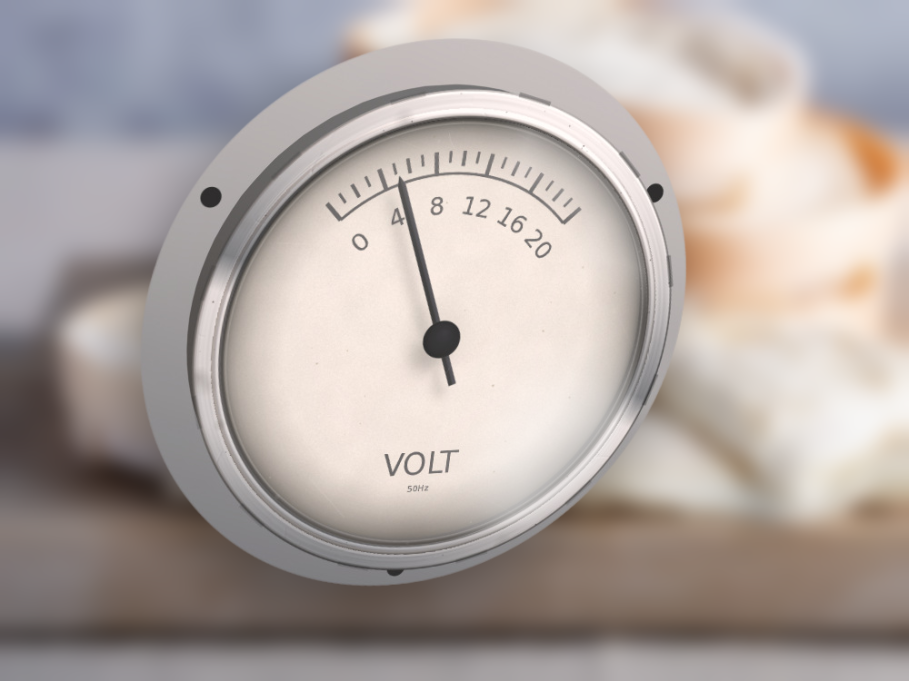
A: 5 V
